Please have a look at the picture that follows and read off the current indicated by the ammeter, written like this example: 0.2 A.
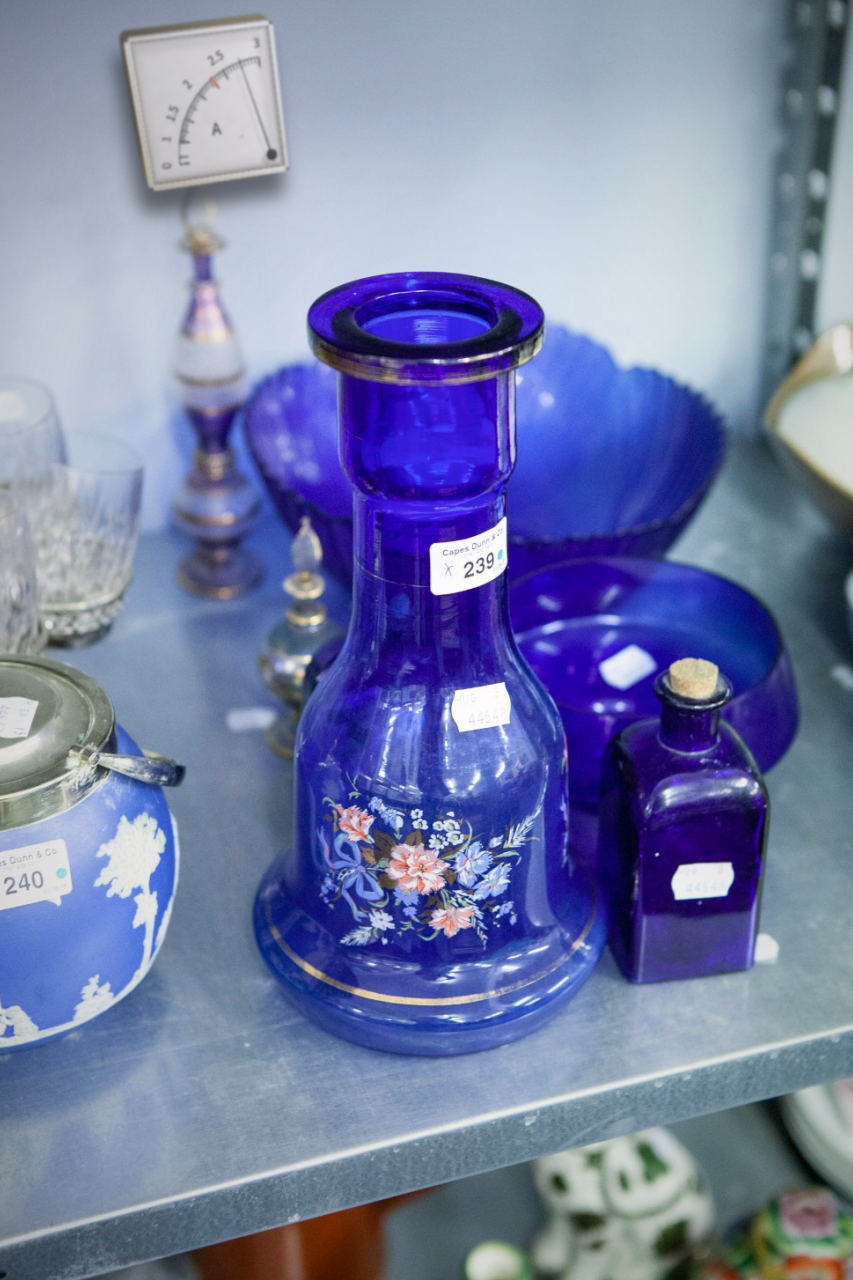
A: 2.75 A
